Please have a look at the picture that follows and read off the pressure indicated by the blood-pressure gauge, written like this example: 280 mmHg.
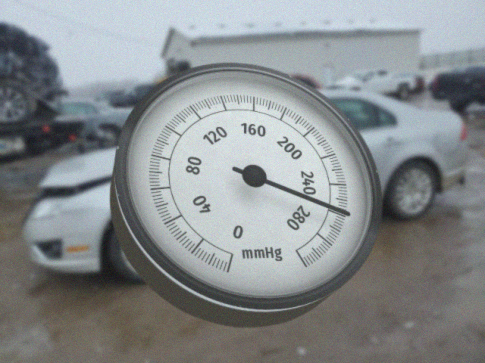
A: 260 mmHg
